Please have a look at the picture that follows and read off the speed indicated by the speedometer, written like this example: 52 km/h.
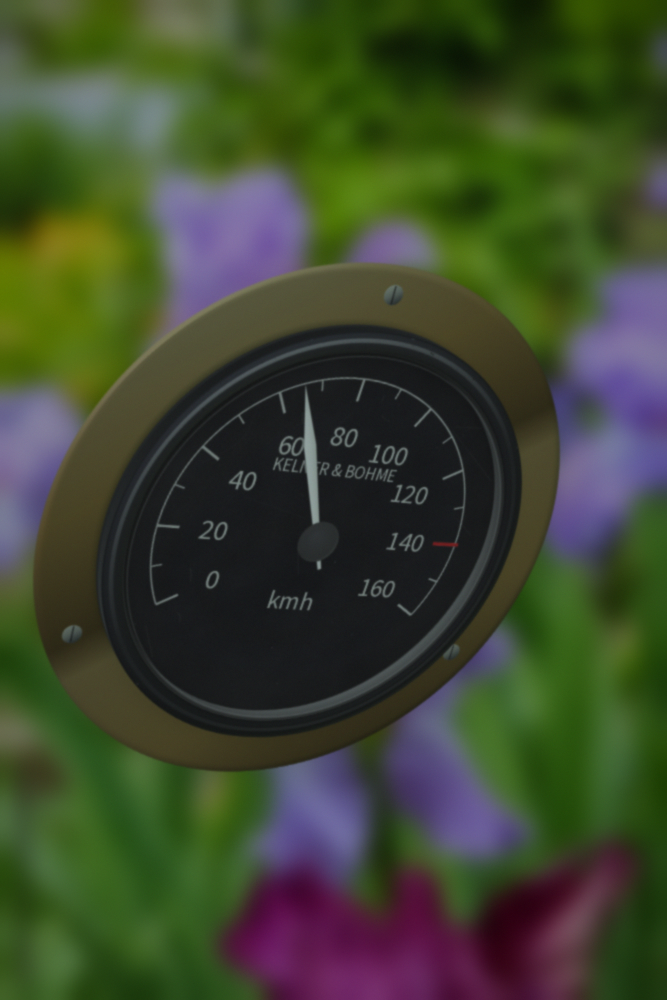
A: 65 km/h
